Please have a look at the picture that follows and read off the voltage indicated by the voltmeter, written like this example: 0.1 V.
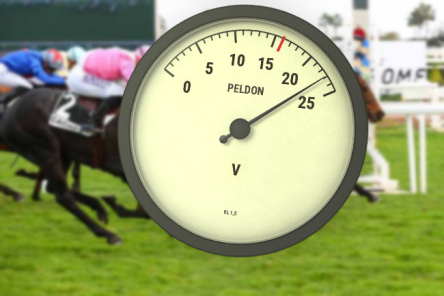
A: 23 V
